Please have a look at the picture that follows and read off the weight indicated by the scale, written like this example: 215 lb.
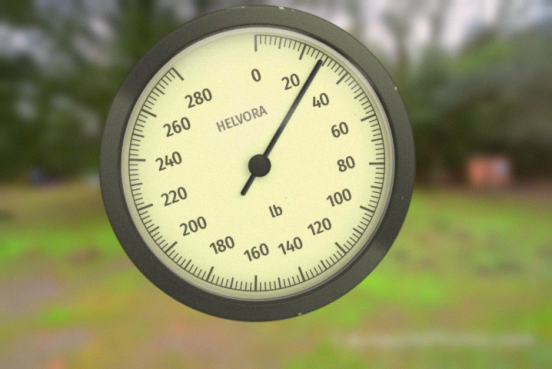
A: 28 lb
